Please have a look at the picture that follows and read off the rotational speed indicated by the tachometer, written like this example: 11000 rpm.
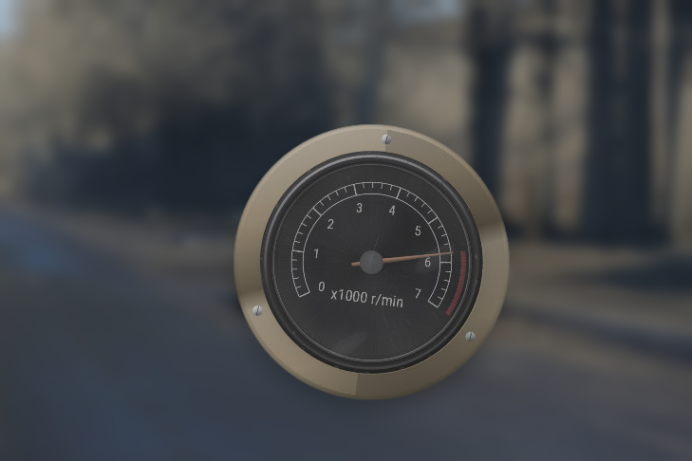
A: 5800 rpm
